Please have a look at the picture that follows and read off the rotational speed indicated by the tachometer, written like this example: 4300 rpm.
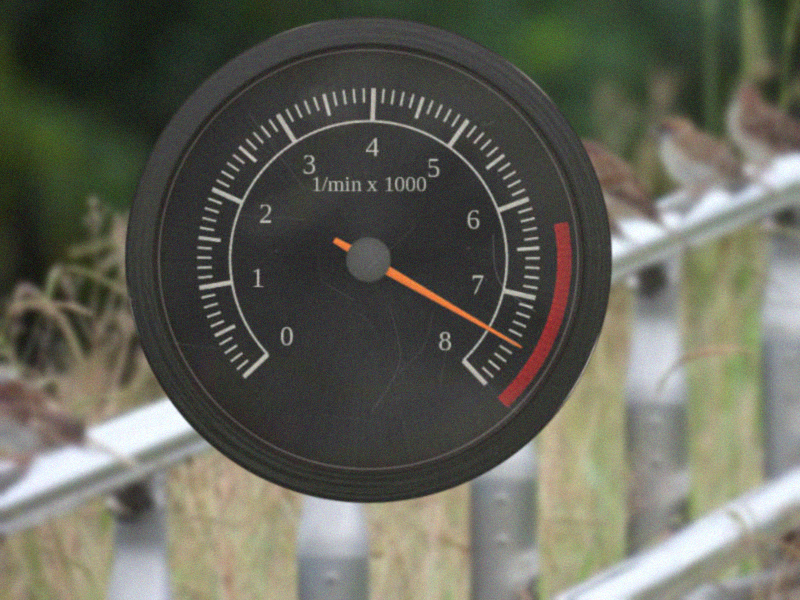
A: 7500 rpm
